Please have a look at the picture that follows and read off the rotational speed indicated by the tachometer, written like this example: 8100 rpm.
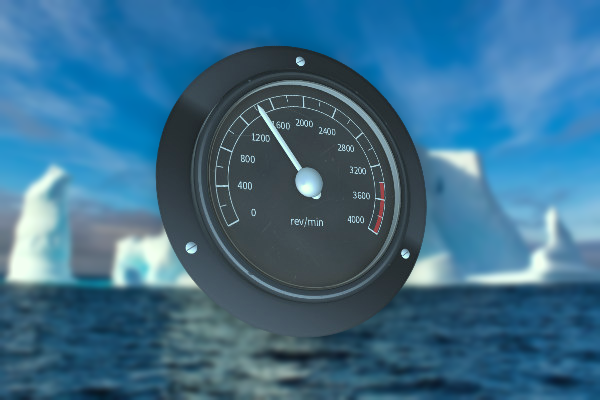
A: 1400 rpm
